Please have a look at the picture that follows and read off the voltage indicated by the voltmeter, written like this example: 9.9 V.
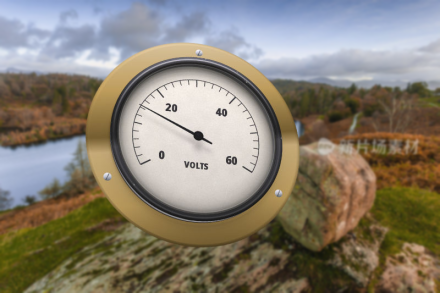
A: 14 V
